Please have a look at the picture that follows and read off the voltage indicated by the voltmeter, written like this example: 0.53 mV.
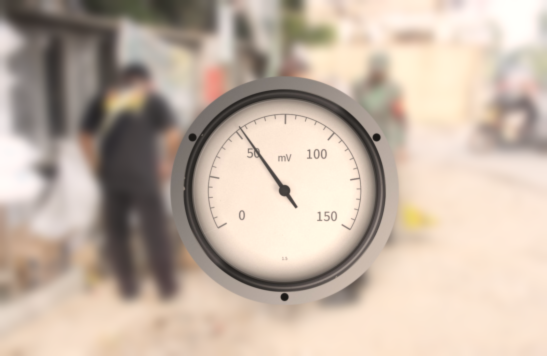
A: 52.5 mV
